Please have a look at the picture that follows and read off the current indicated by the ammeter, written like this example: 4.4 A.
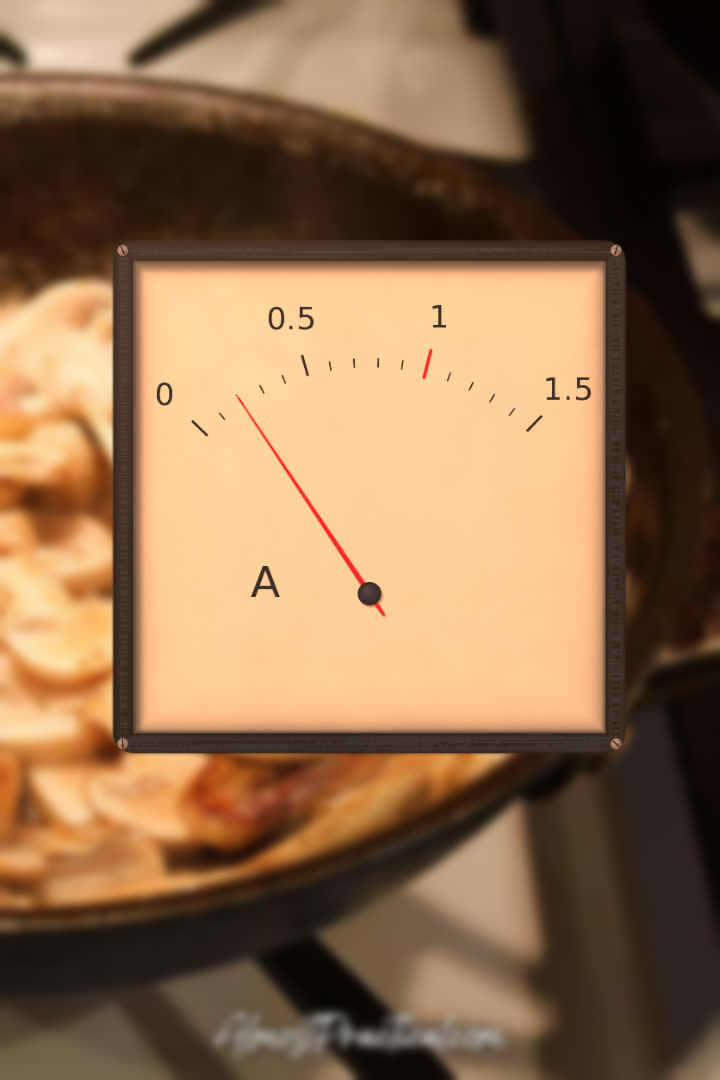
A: 0.2 A
